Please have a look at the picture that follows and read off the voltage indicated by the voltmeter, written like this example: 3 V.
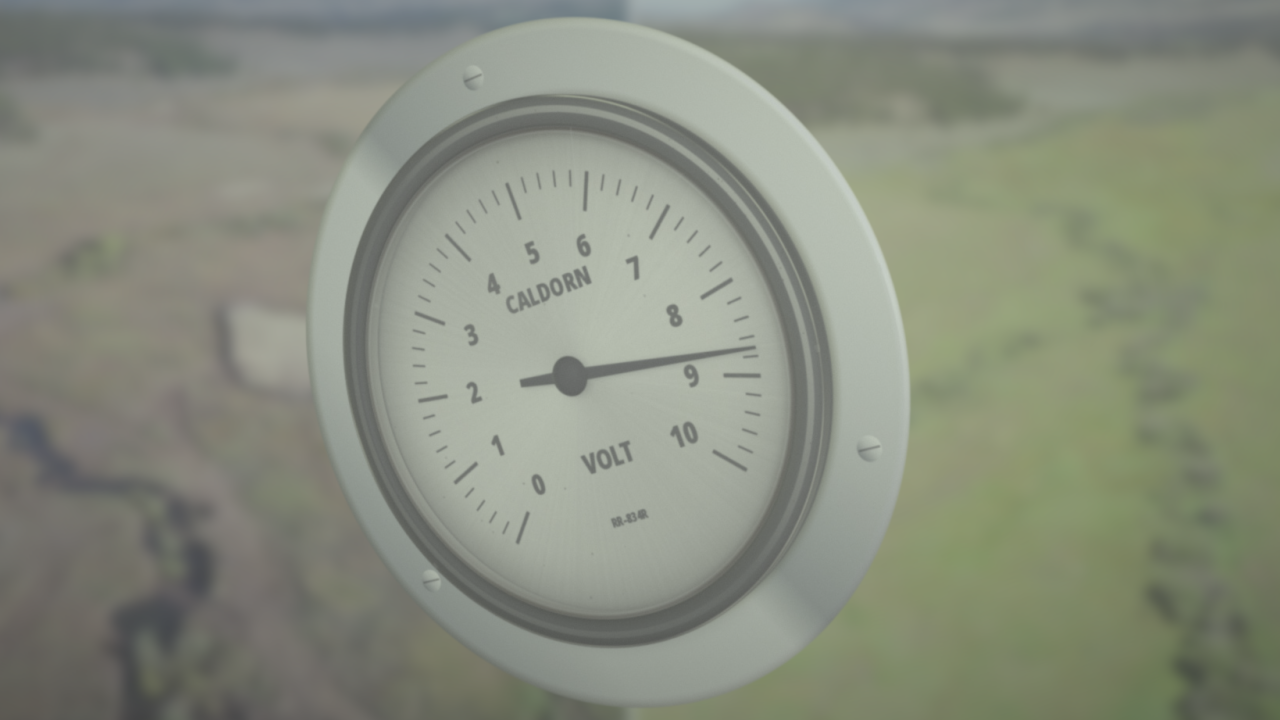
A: 8.7 V
